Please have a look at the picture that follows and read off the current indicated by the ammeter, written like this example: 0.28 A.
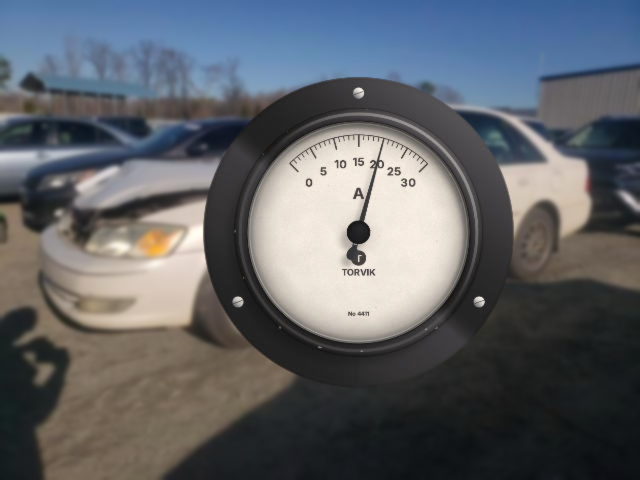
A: 20 A
